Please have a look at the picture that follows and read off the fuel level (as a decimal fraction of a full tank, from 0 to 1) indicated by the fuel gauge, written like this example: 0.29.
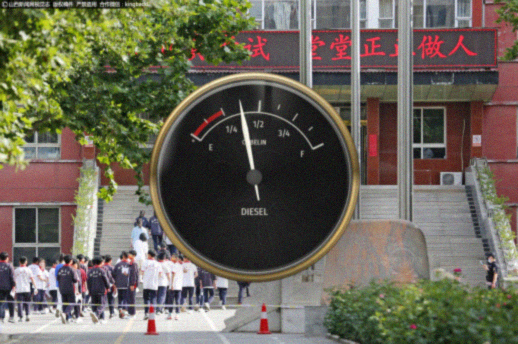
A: 0.375
